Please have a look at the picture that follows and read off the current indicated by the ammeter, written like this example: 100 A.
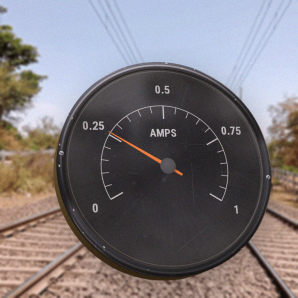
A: 0.25 A
